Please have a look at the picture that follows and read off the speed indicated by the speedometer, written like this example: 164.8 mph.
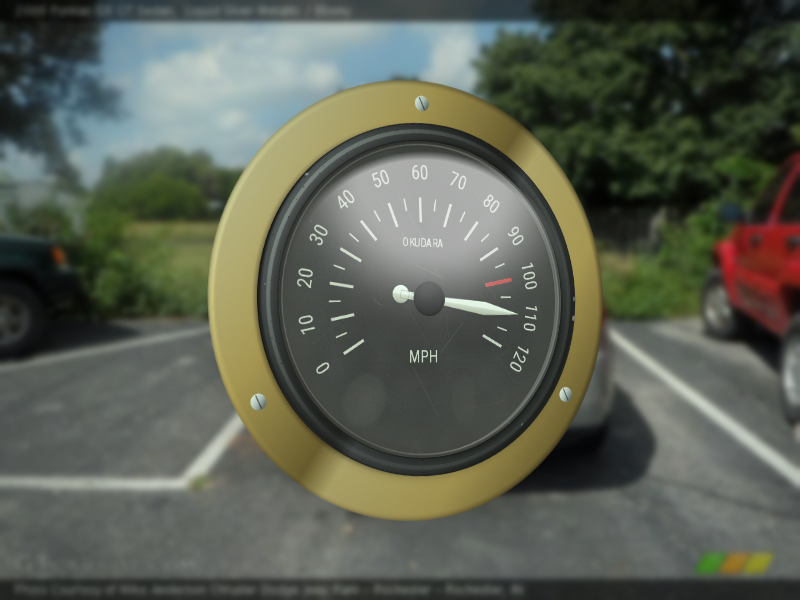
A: 110 mph
